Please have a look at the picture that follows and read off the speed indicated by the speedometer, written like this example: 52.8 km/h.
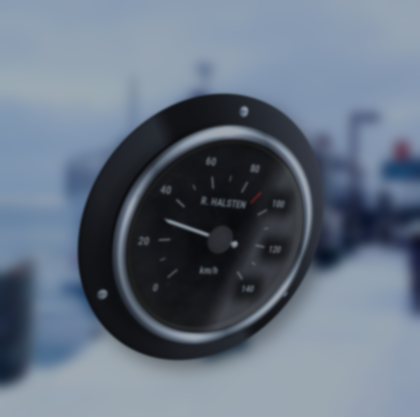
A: 30 km/h
